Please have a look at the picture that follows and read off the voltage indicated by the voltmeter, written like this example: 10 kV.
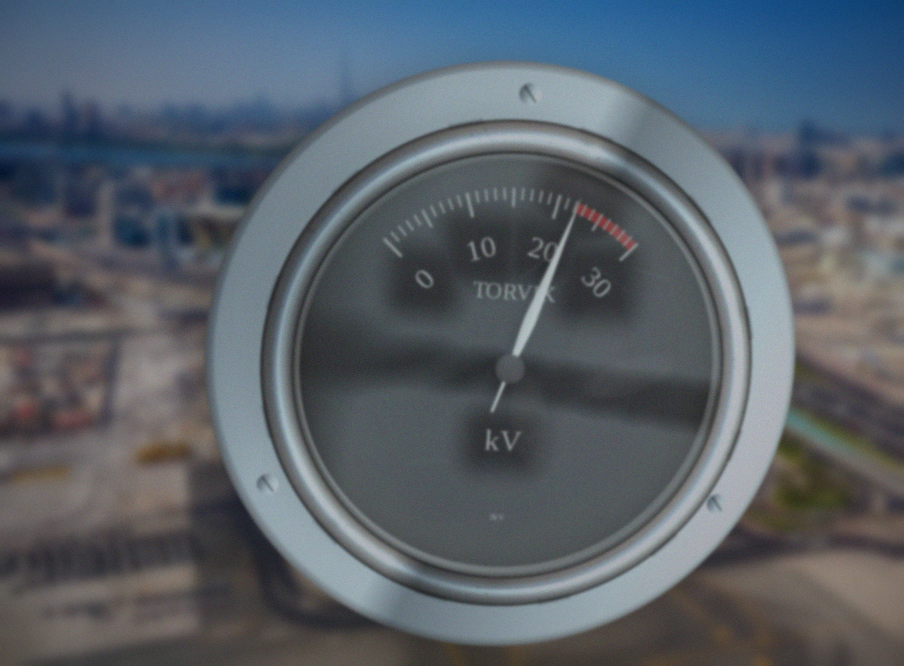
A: 22 kV
